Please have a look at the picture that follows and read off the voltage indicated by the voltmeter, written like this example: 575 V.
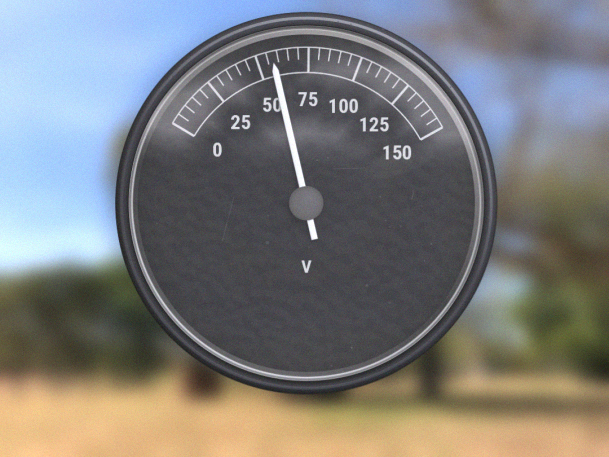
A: 57.5 V
